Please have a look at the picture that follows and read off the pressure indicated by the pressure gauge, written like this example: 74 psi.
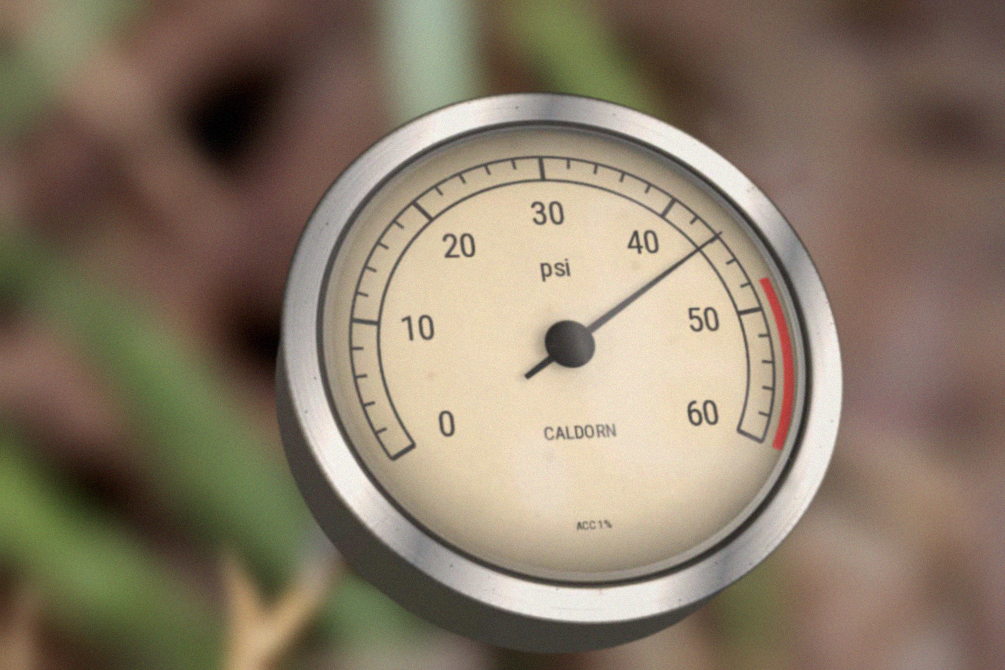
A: 44 psi
